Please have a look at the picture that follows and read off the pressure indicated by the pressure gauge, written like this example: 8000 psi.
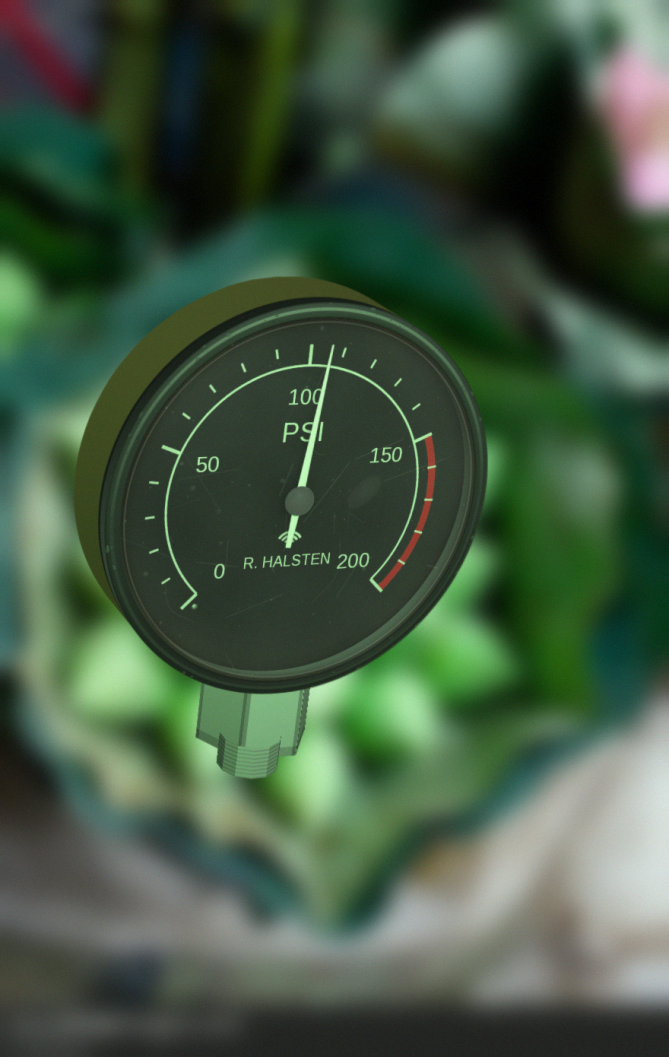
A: 105 psi
